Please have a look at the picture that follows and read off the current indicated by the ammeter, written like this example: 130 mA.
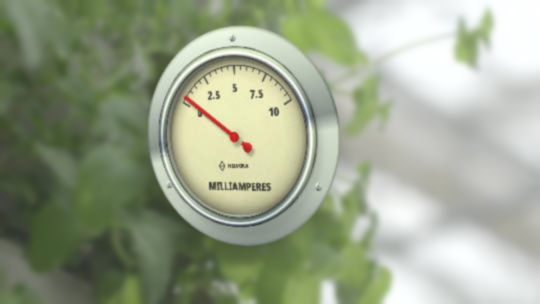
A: 0.5 mA
